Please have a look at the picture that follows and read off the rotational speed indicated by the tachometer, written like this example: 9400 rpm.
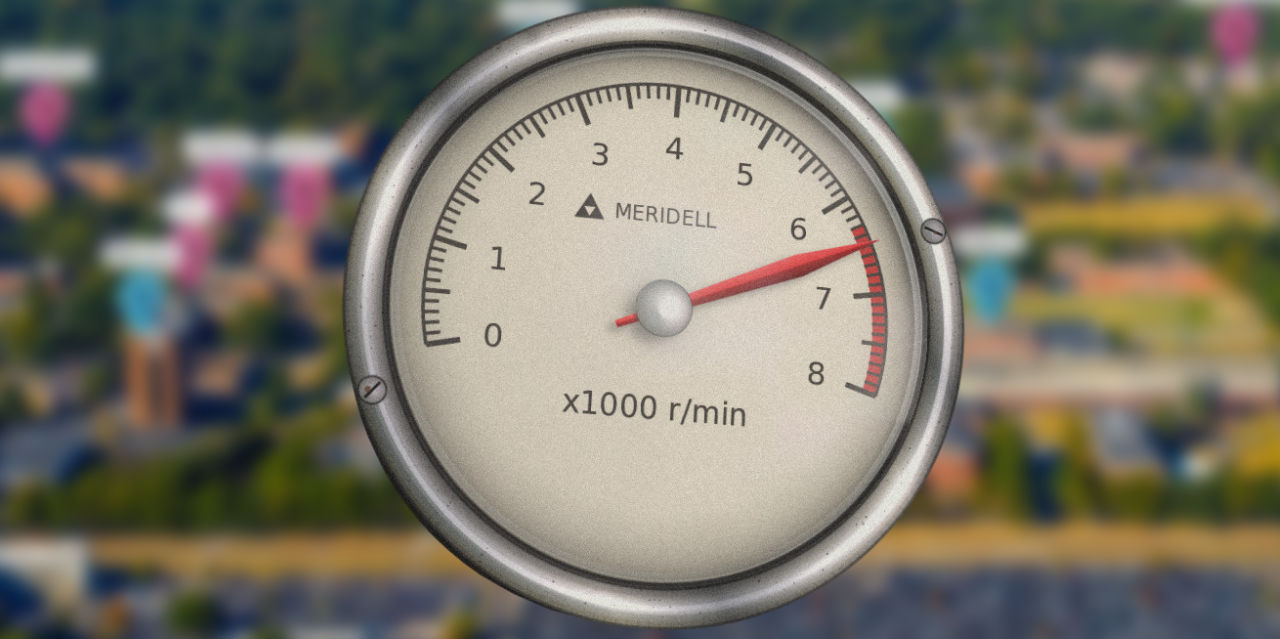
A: 6500 rpm
